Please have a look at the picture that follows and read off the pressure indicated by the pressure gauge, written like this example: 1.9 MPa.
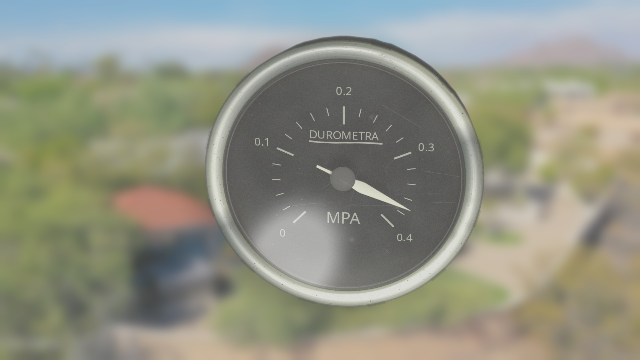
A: 0.37 MPa
